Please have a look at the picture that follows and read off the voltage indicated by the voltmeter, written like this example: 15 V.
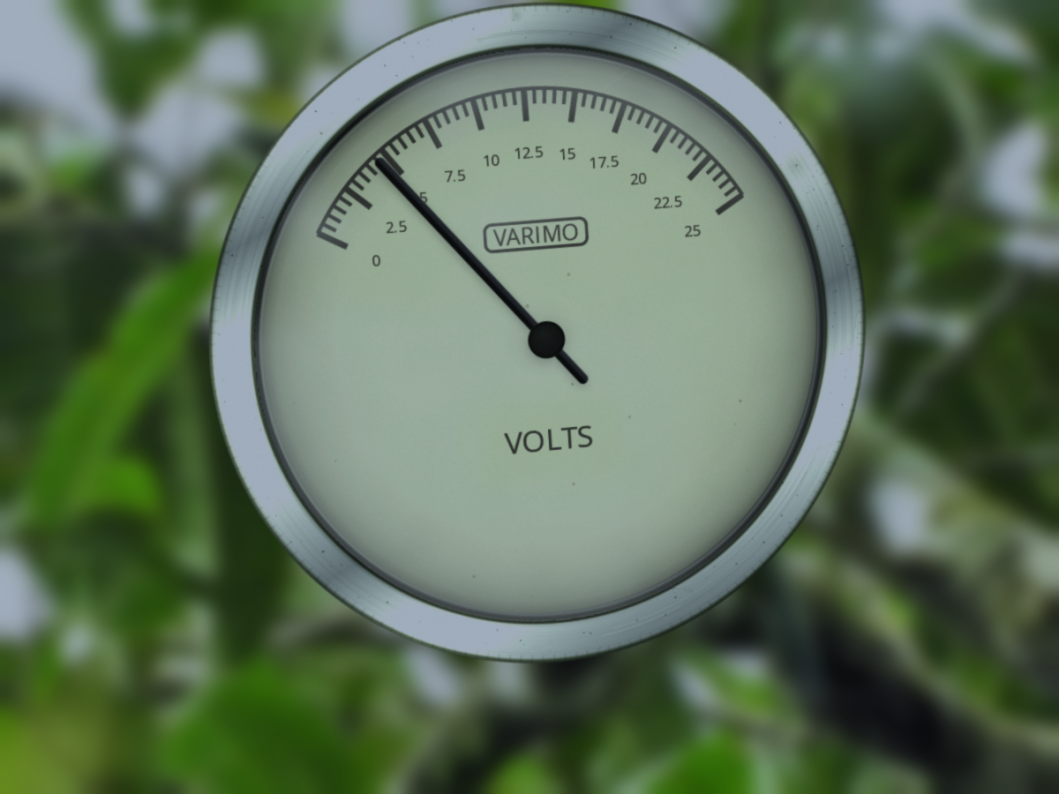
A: 4.5 V
